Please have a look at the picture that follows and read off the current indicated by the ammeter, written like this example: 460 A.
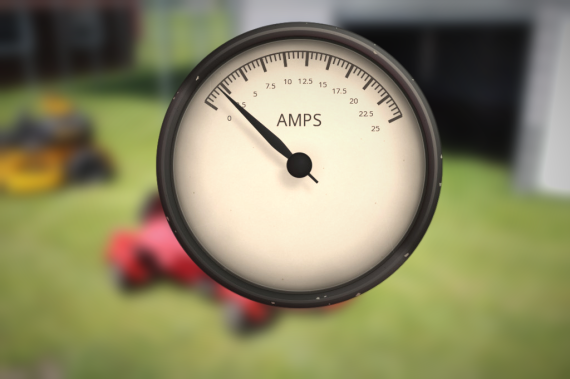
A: 2 A
